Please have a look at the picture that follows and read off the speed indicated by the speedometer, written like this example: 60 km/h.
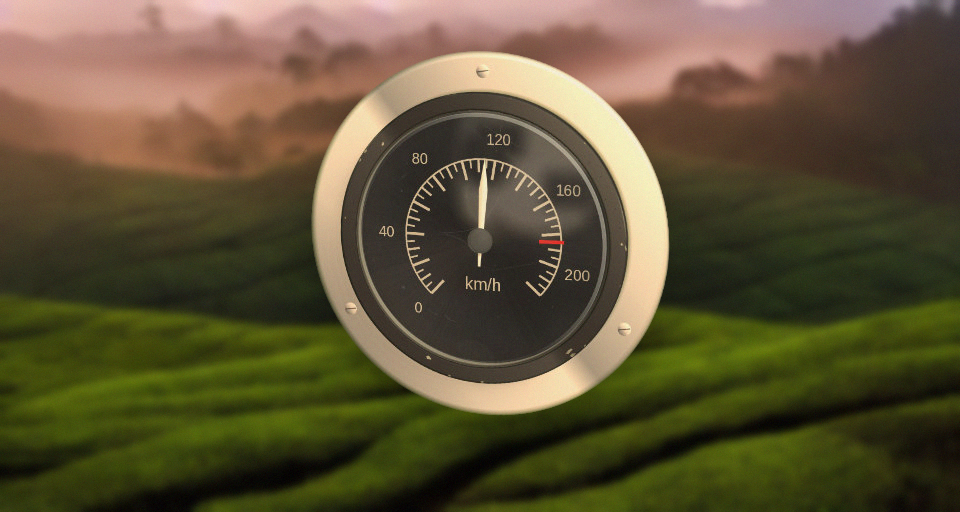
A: 115 km/h
